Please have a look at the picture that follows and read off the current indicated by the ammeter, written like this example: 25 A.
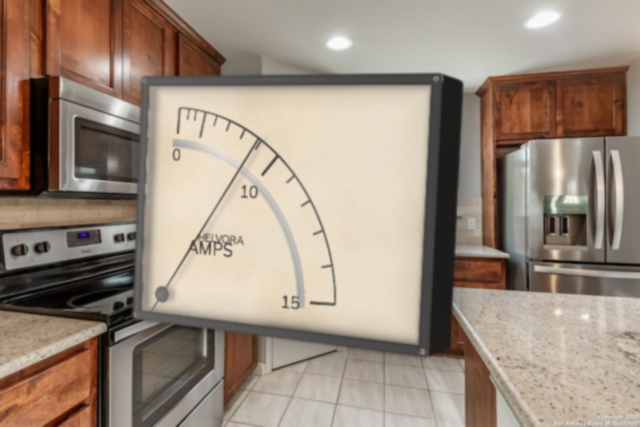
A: 9 A
